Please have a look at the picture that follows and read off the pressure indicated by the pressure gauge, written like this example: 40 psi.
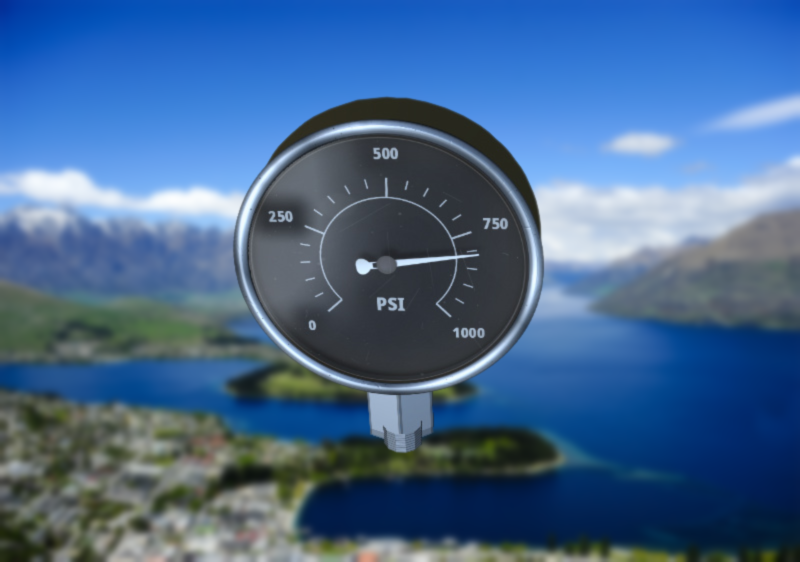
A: 800 psi
